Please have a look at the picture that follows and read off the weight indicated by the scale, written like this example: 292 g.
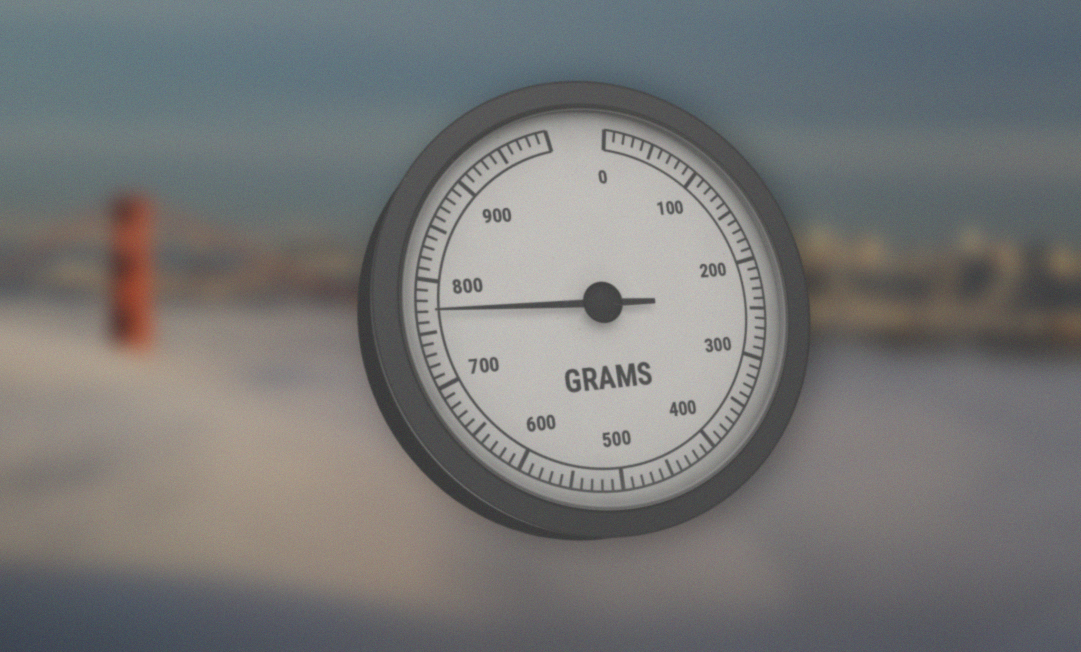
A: 770 g
